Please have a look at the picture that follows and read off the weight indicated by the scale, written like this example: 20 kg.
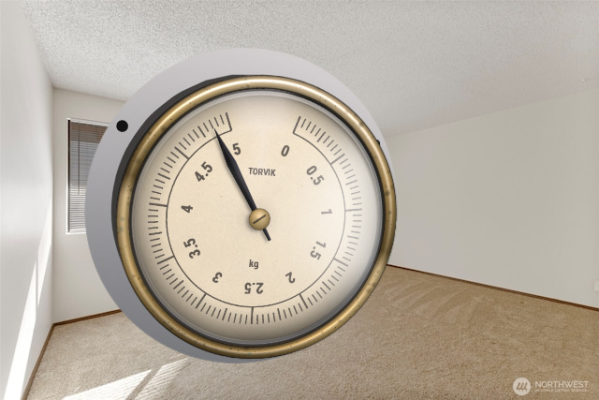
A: 4.85 kg
